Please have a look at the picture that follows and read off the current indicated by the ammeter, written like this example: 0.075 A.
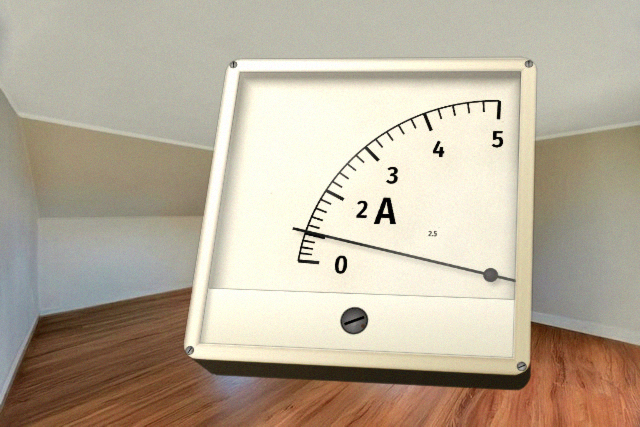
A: 1 A
